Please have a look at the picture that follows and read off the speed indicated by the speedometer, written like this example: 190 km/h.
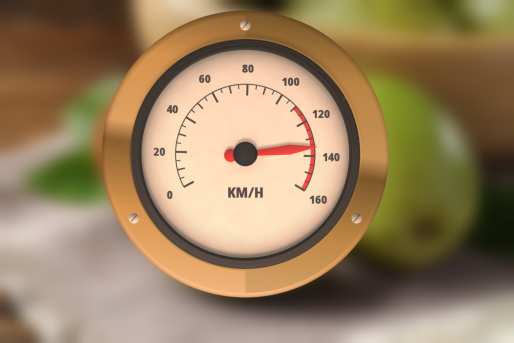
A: 135 km/h
